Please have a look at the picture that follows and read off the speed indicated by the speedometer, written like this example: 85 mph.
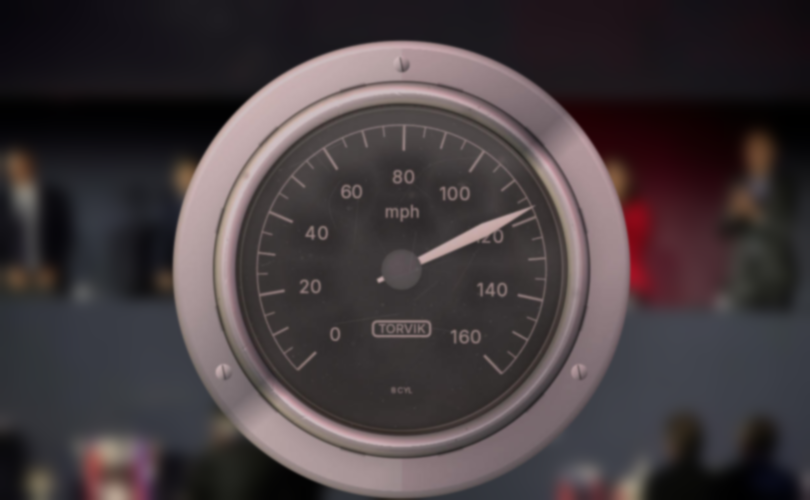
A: 117.5 mph
